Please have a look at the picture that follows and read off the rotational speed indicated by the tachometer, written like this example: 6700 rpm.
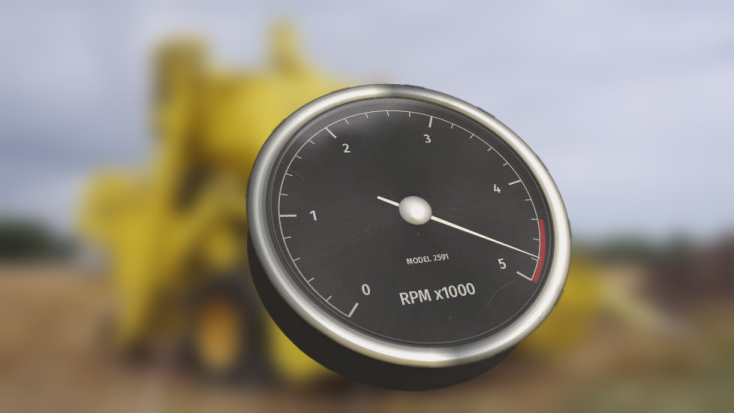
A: 4800 rpm
